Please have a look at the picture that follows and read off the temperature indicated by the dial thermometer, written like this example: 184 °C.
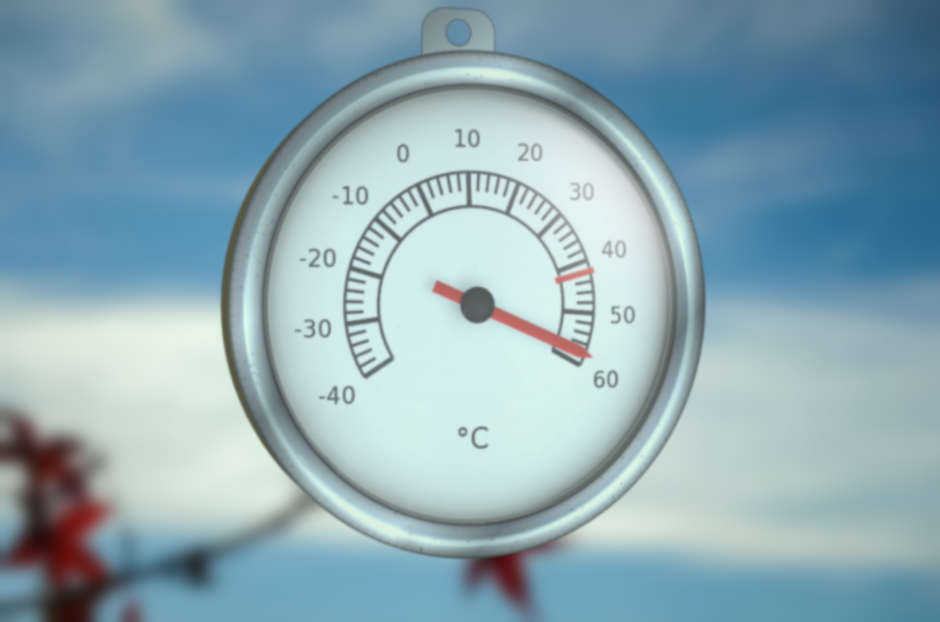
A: 58 °C
